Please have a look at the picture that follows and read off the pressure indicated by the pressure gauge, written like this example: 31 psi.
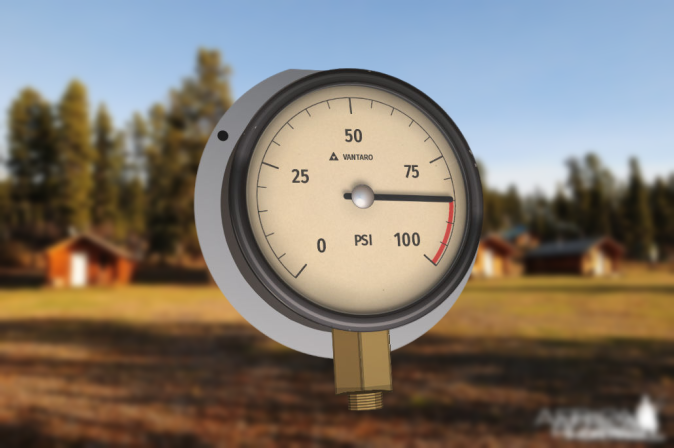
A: 85 psi
